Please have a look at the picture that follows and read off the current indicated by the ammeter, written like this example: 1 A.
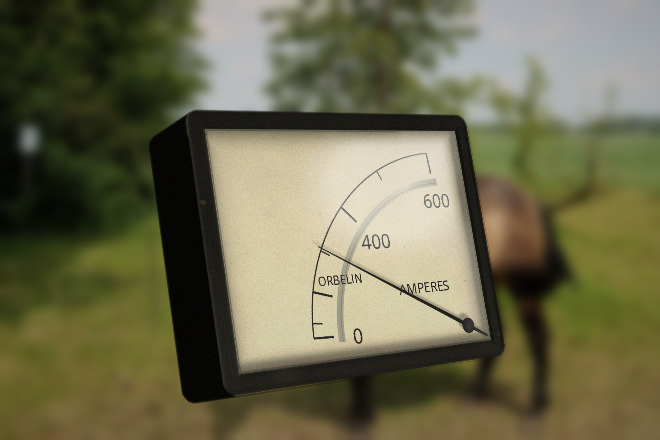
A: 300 A
